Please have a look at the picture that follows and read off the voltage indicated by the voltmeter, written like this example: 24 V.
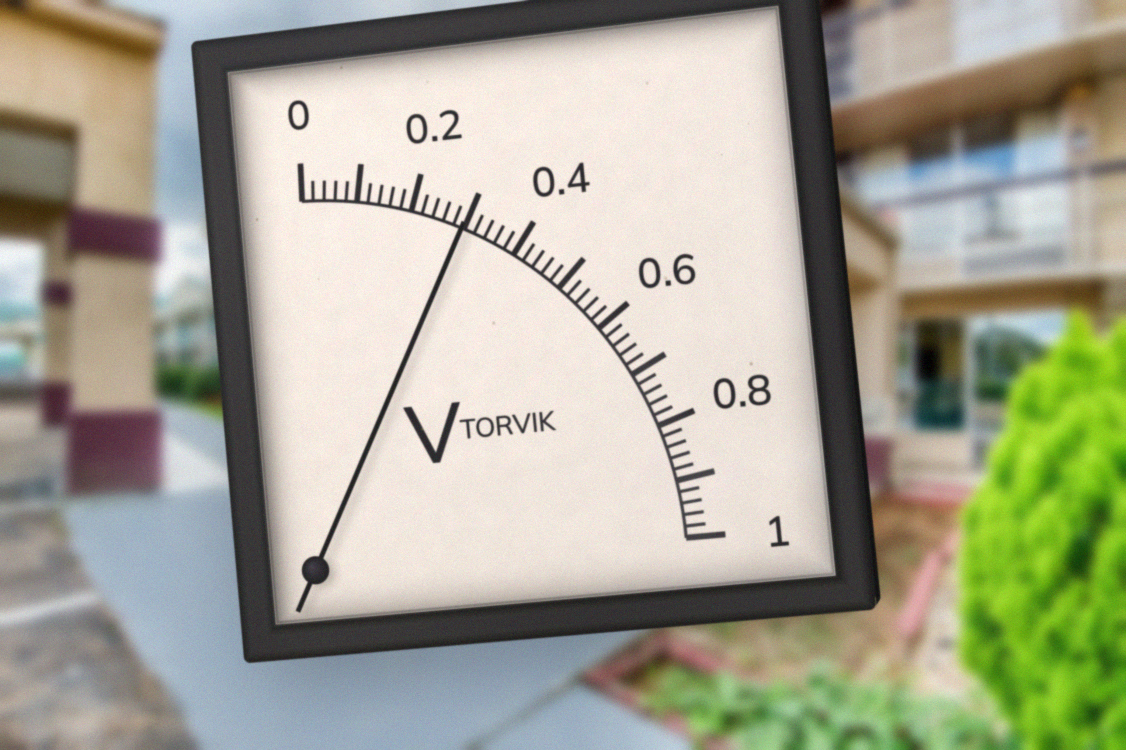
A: 0.3 V
